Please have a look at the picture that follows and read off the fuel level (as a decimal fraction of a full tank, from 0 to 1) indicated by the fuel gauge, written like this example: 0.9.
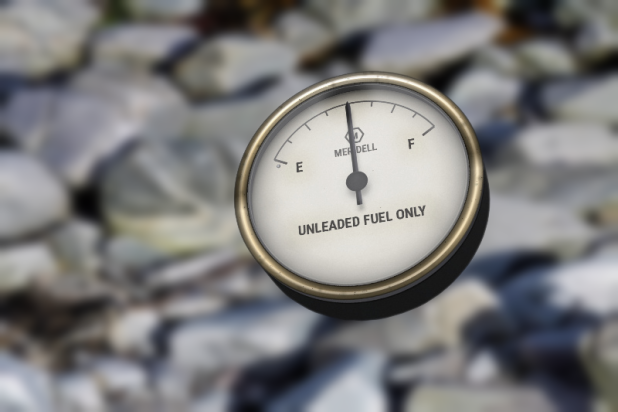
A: 0.5
